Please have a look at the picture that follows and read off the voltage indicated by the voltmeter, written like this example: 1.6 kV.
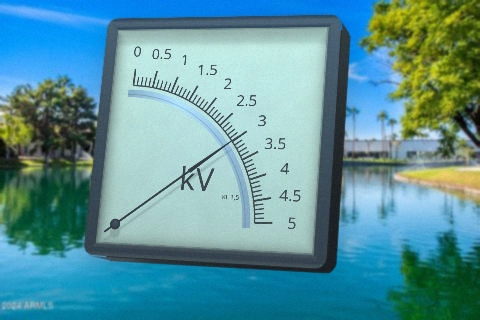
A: 3 kV
